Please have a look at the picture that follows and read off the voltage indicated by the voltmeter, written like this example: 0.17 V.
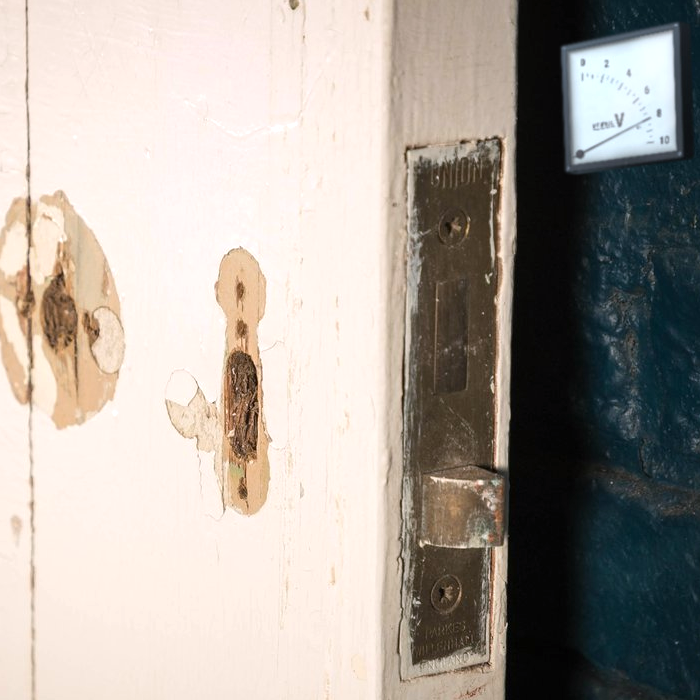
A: 8 V
